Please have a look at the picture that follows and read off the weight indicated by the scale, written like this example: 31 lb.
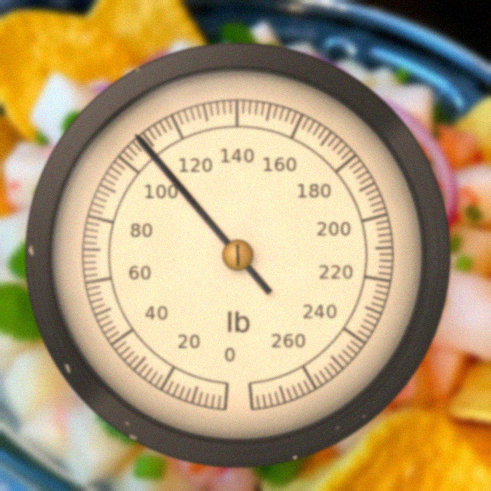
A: 108 lb
